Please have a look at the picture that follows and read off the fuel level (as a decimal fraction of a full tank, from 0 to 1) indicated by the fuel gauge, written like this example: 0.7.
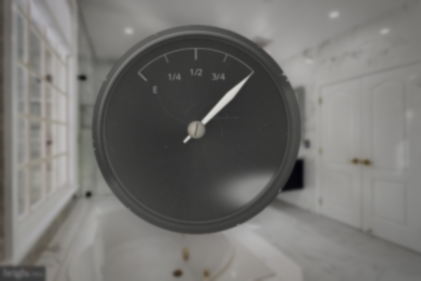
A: 1
